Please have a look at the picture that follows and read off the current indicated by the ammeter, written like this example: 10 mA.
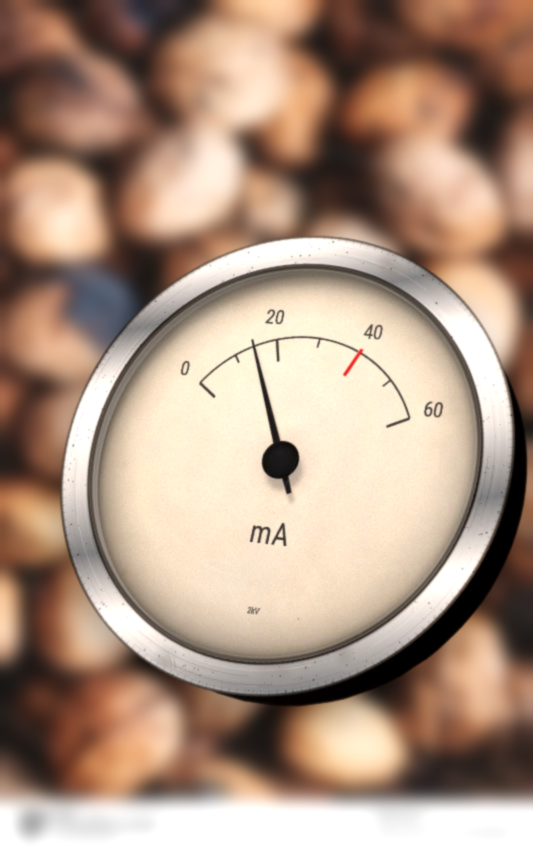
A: 15 mA
